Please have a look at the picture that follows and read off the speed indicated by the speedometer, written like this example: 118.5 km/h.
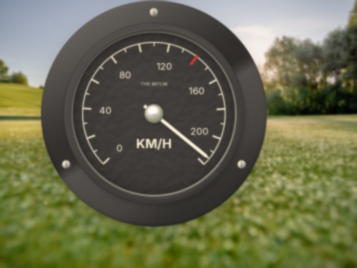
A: 215 km/h
